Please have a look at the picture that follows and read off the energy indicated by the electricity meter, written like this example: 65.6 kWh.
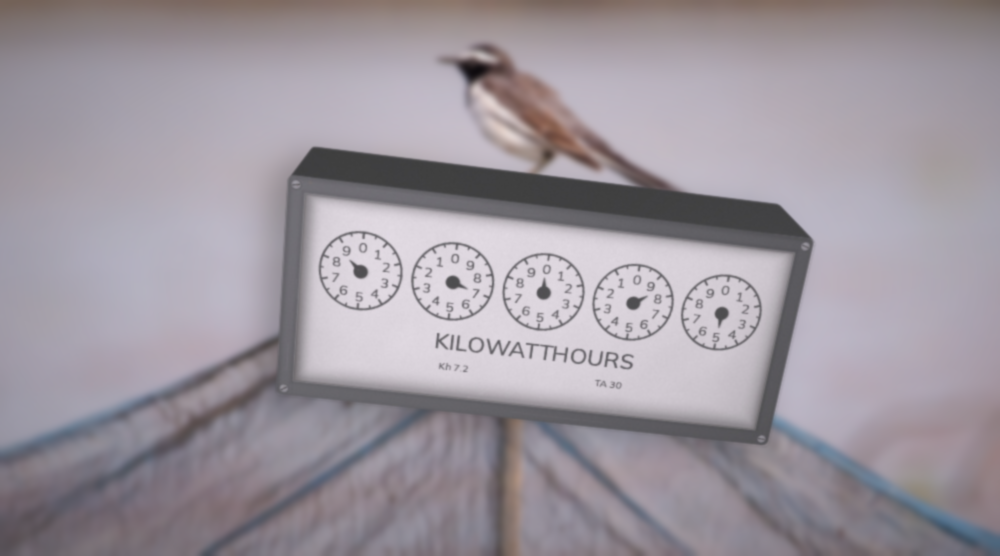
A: 86985 kWh
